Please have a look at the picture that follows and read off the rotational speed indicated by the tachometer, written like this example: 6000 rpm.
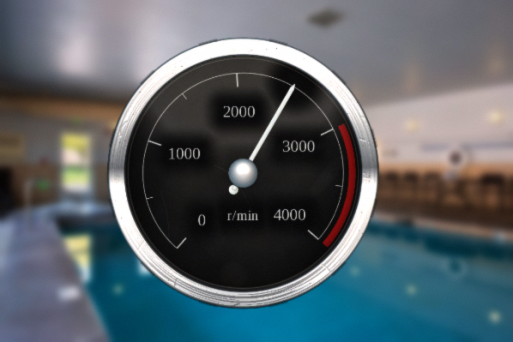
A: 2500 rpm
